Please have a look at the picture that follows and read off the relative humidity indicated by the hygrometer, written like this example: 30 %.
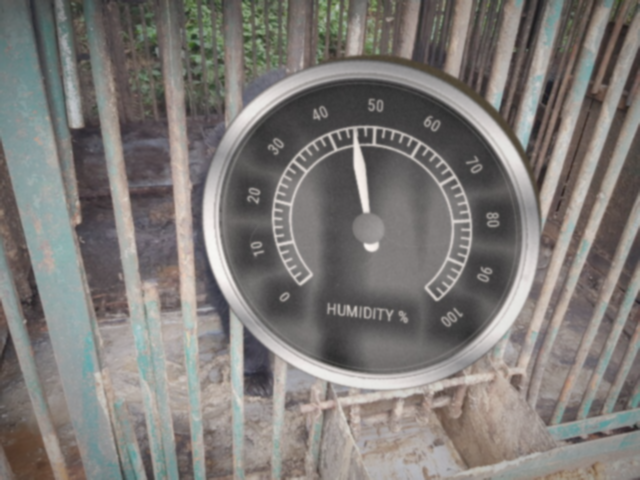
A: 46 %
